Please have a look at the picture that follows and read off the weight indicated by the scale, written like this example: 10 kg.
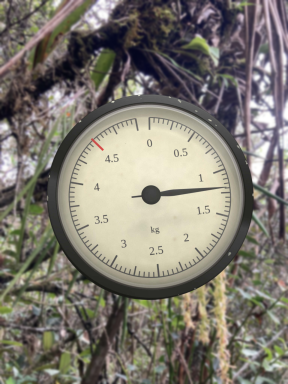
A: 1.2 kg
